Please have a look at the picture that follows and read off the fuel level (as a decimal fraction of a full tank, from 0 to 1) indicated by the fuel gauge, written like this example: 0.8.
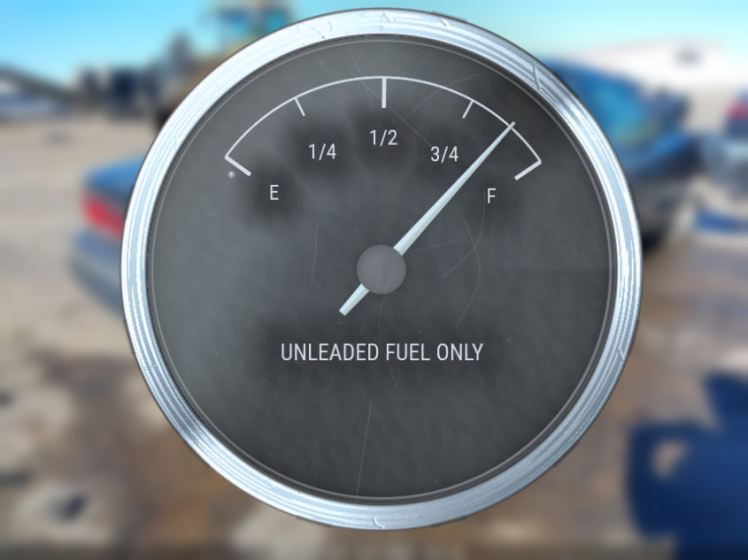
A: 0.875
